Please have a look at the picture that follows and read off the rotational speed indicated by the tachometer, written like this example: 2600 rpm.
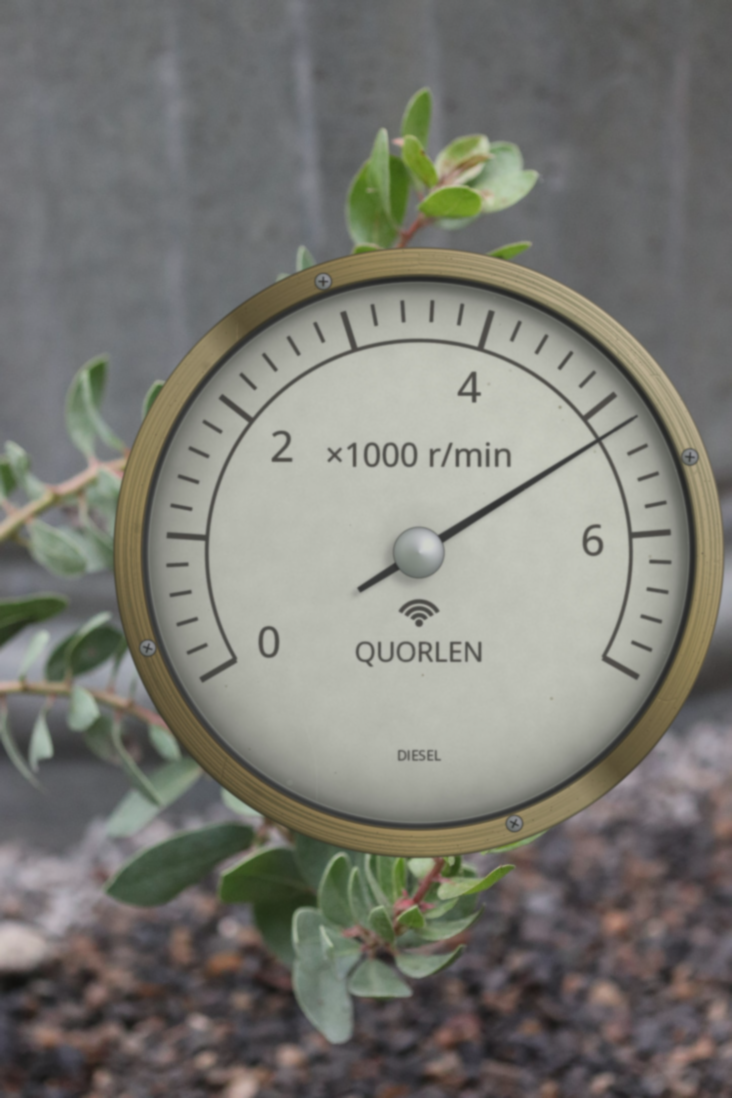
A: 5200 rpm
